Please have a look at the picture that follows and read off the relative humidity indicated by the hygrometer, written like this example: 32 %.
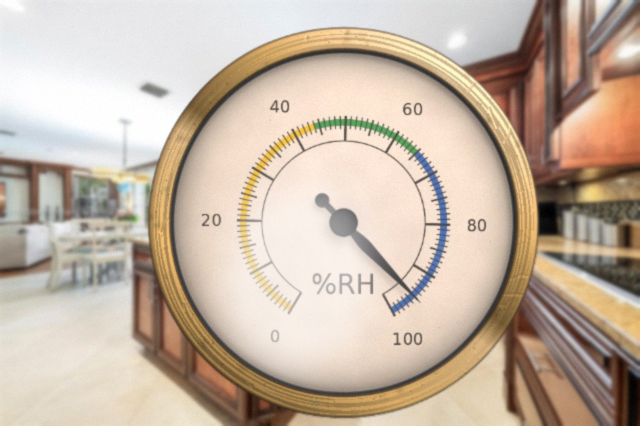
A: 95 %
